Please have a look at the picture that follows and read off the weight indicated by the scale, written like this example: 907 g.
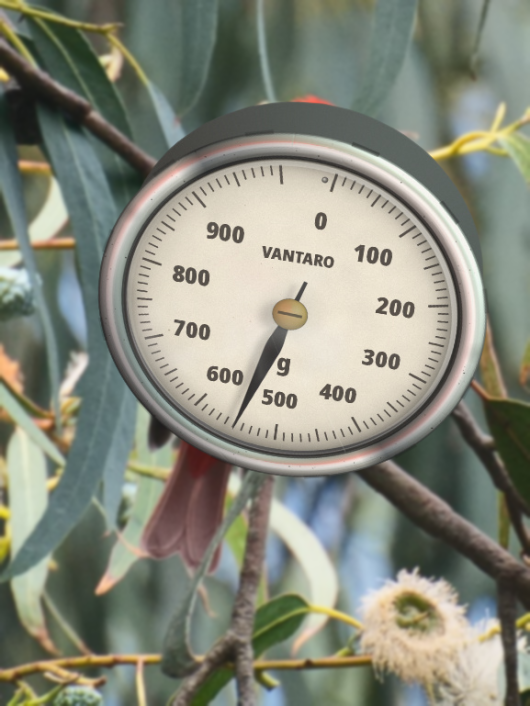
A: 550 g
